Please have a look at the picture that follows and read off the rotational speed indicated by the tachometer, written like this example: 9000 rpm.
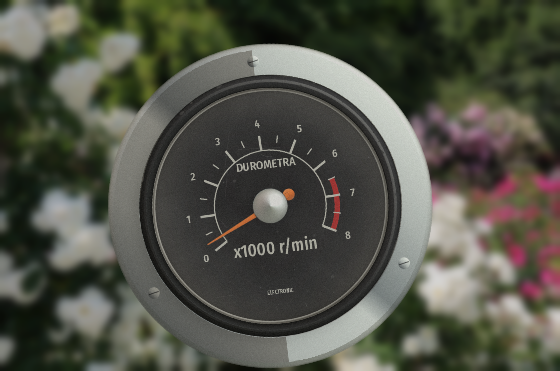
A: 250 rpm
